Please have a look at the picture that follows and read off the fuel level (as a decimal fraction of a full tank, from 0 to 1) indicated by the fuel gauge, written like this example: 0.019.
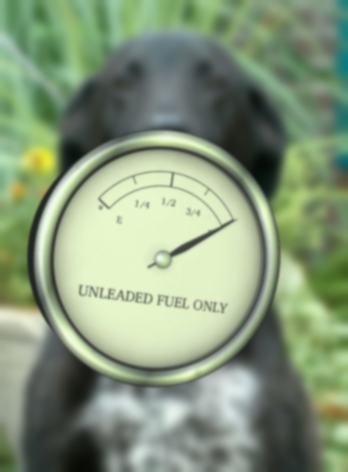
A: 1
